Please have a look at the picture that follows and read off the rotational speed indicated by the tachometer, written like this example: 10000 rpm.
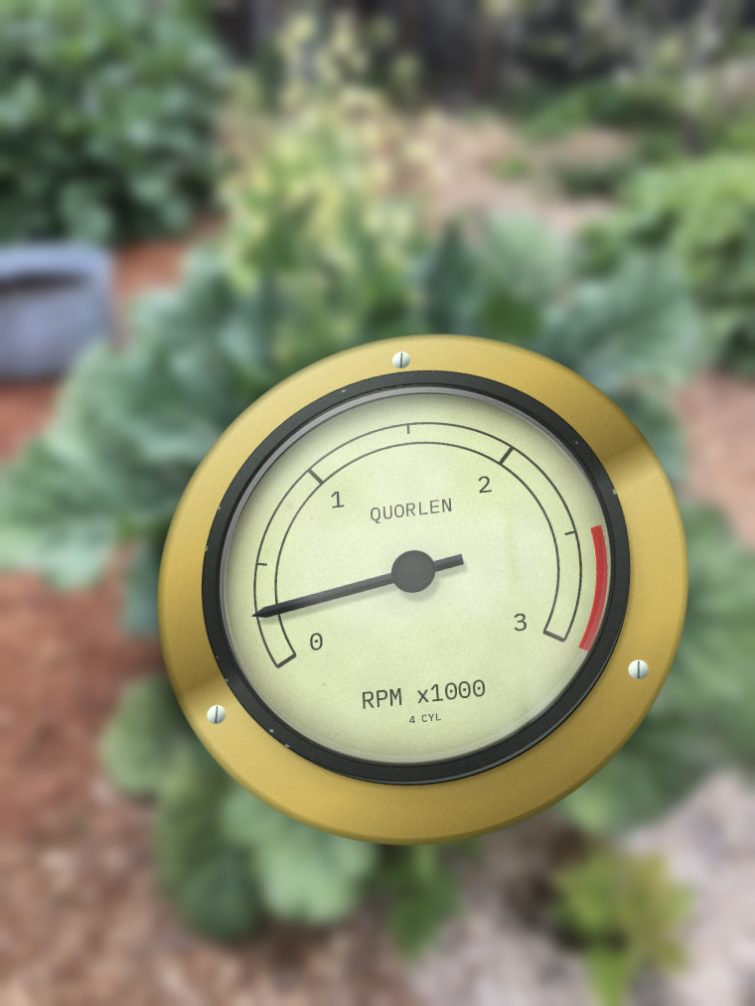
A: 250 rpm
